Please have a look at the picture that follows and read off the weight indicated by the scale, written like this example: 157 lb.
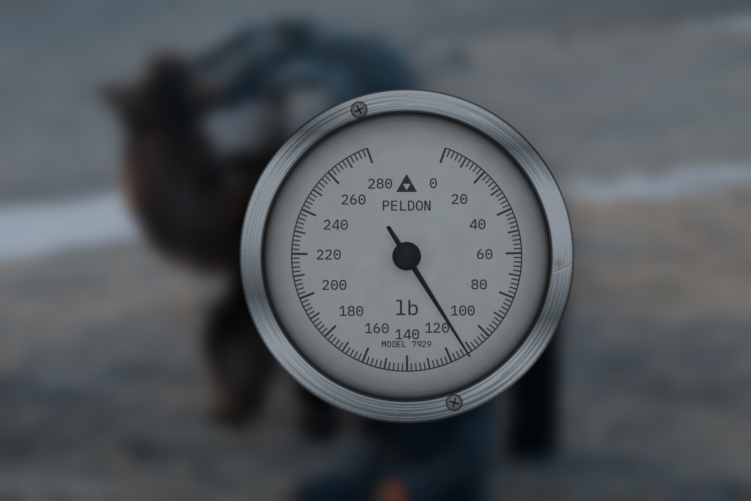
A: 112 lb
